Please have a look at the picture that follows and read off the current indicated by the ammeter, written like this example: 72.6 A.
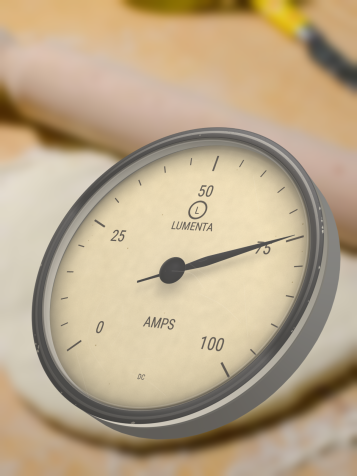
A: 75 A
